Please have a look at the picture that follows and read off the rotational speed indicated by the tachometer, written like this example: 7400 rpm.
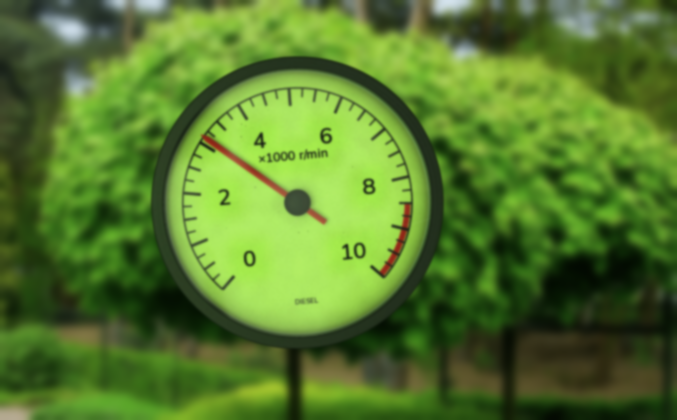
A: 3125 rpm
